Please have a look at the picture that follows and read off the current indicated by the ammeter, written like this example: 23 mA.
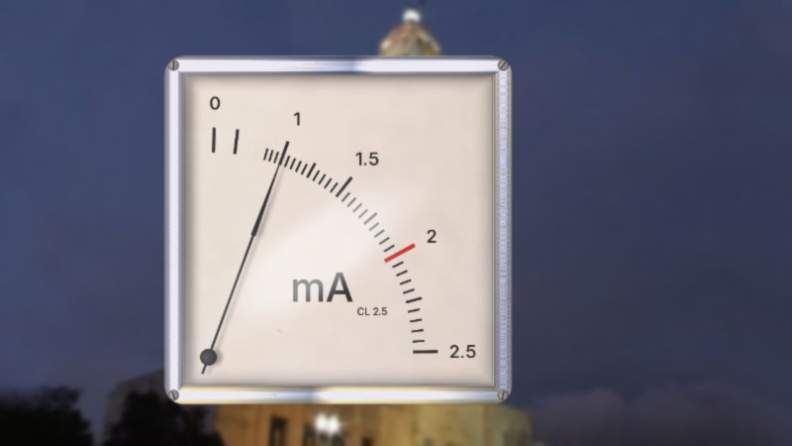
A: 1 mA
